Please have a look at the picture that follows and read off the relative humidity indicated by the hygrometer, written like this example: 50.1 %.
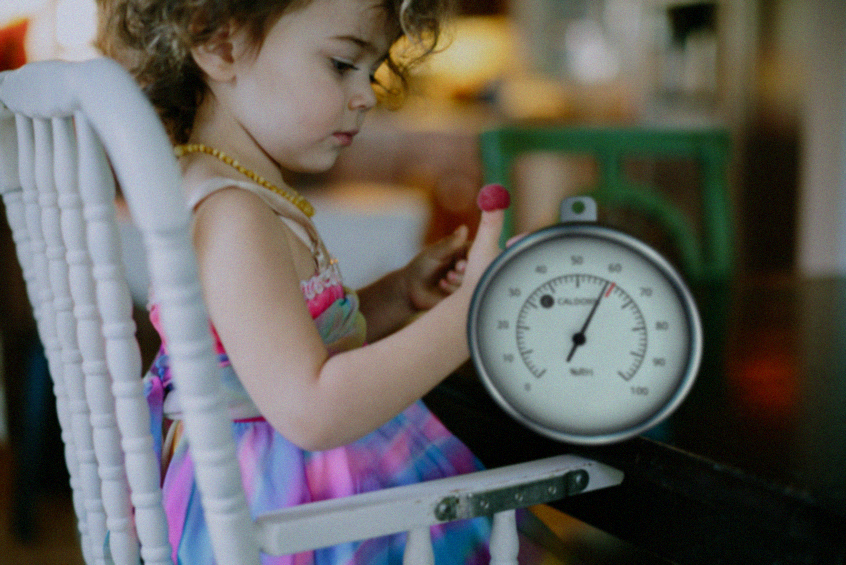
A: 60 %
